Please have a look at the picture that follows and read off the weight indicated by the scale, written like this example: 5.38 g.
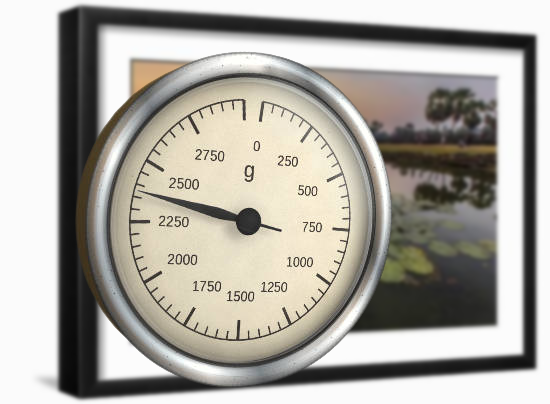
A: 2375 g
